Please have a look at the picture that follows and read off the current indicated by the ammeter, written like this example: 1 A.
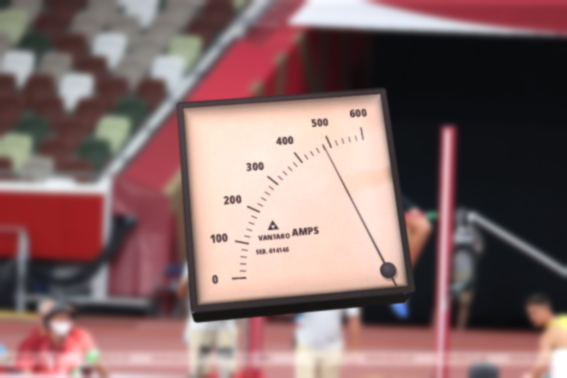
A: 480 A
